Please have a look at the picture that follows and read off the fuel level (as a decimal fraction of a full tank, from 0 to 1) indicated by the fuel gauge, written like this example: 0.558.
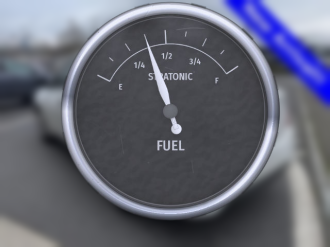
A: 0.375
